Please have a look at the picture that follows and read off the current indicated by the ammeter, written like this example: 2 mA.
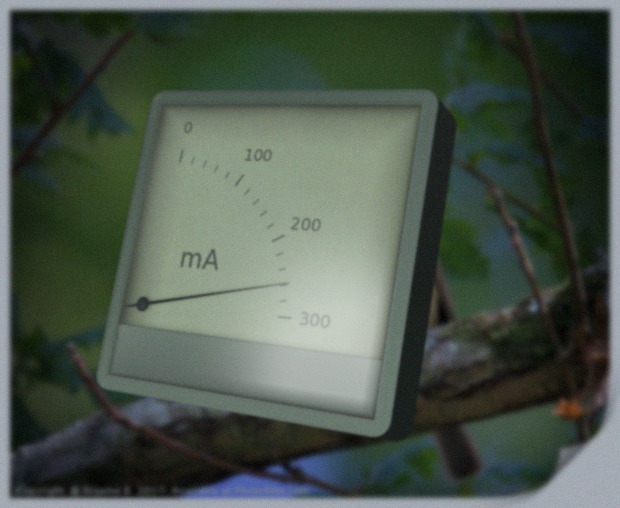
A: 260 mA
